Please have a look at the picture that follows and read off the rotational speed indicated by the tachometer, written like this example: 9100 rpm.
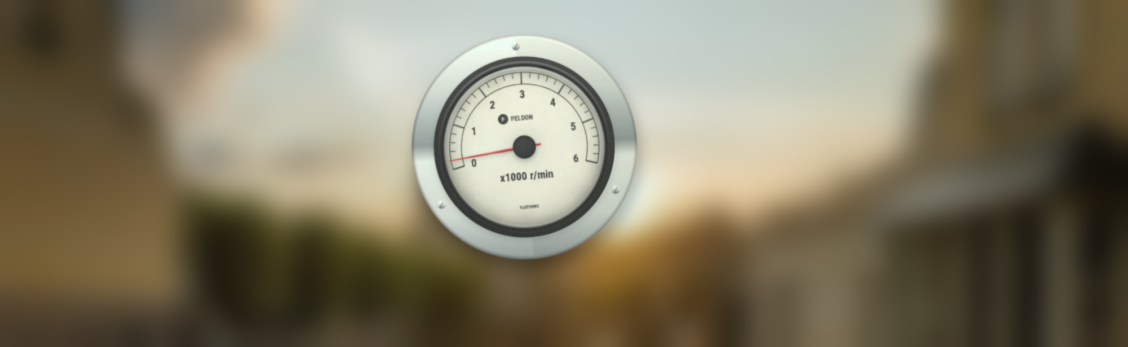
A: 200 rpm
